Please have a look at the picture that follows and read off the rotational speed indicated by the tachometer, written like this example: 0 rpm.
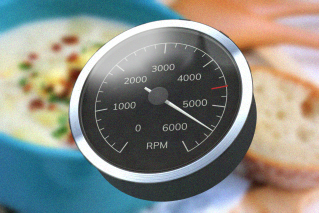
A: 5500 rpm
